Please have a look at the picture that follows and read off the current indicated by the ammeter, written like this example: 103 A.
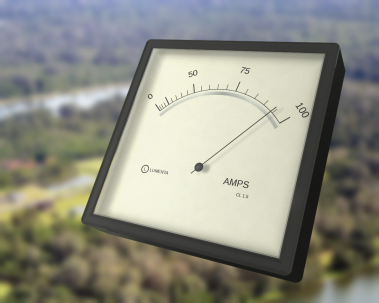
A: 95 A
